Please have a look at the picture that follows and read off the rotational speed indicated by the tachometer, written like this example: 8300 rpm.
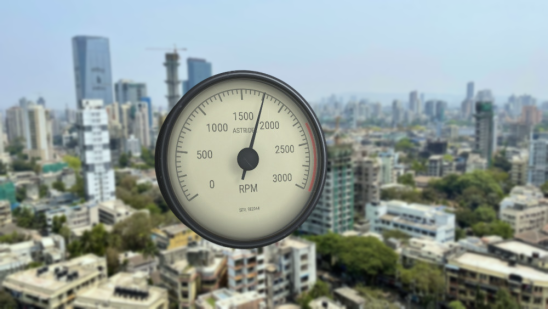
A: 1750 rpm
